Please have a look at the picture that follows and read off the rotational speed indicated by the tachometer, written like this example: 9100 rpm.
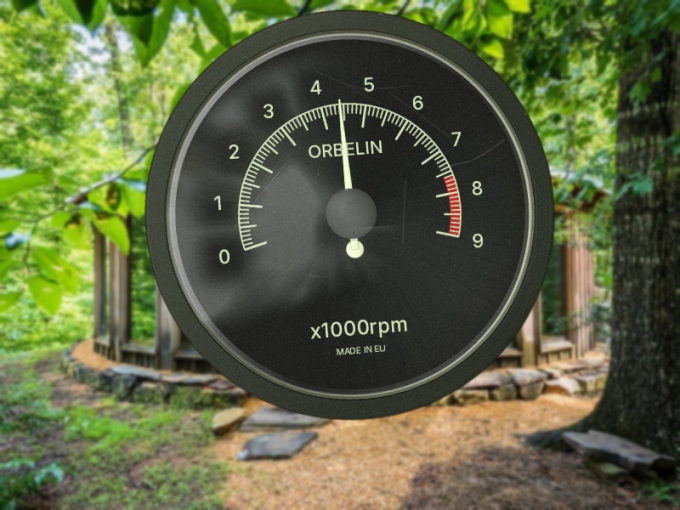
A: 4400 rpm
